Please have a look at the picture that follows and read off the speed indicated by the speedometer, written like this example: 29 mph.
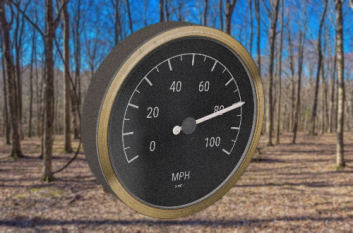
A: 80 mph
